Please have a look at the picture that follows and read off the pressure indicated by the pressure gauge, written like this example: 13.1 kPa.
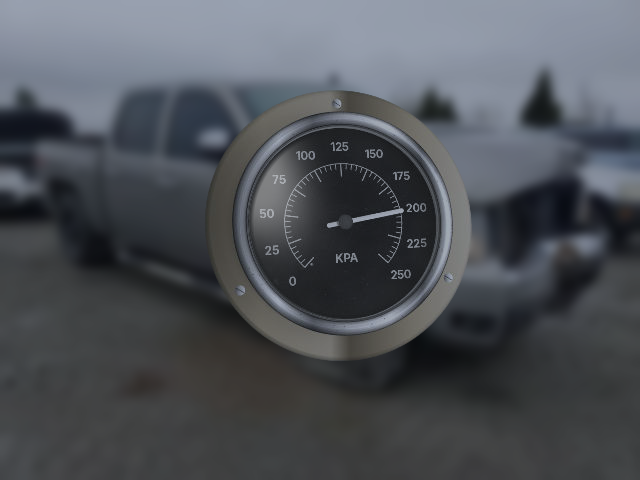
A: 200 kPa
